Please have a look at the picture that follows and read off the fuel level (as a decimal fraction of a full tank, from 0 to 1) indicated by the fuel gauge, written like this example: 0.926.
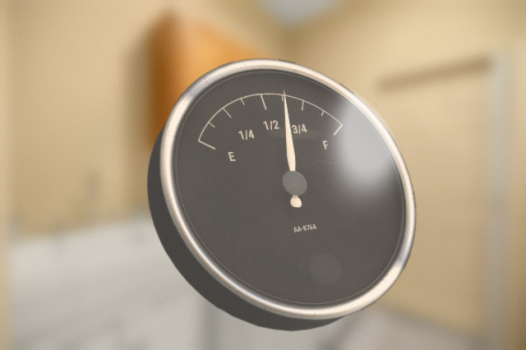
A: 0.625
